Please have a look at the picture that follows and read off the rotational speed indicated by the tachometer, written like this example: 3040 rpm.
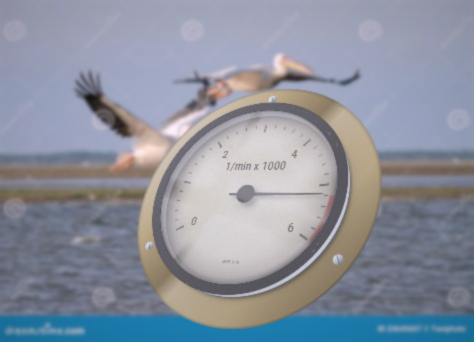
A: 5200 rpm
